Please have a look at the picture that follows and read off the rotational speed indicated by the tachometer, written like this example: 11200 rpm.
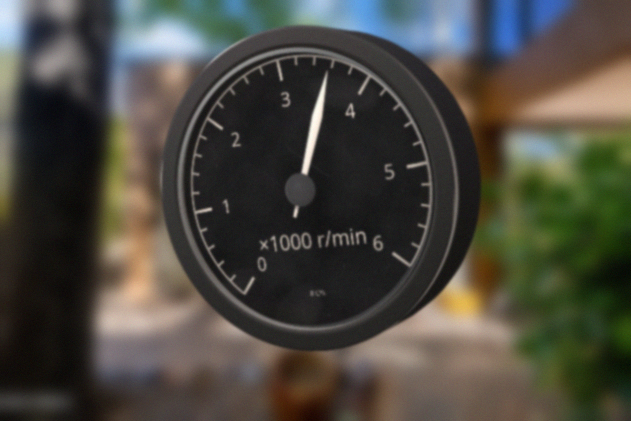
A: 3600 rpm
